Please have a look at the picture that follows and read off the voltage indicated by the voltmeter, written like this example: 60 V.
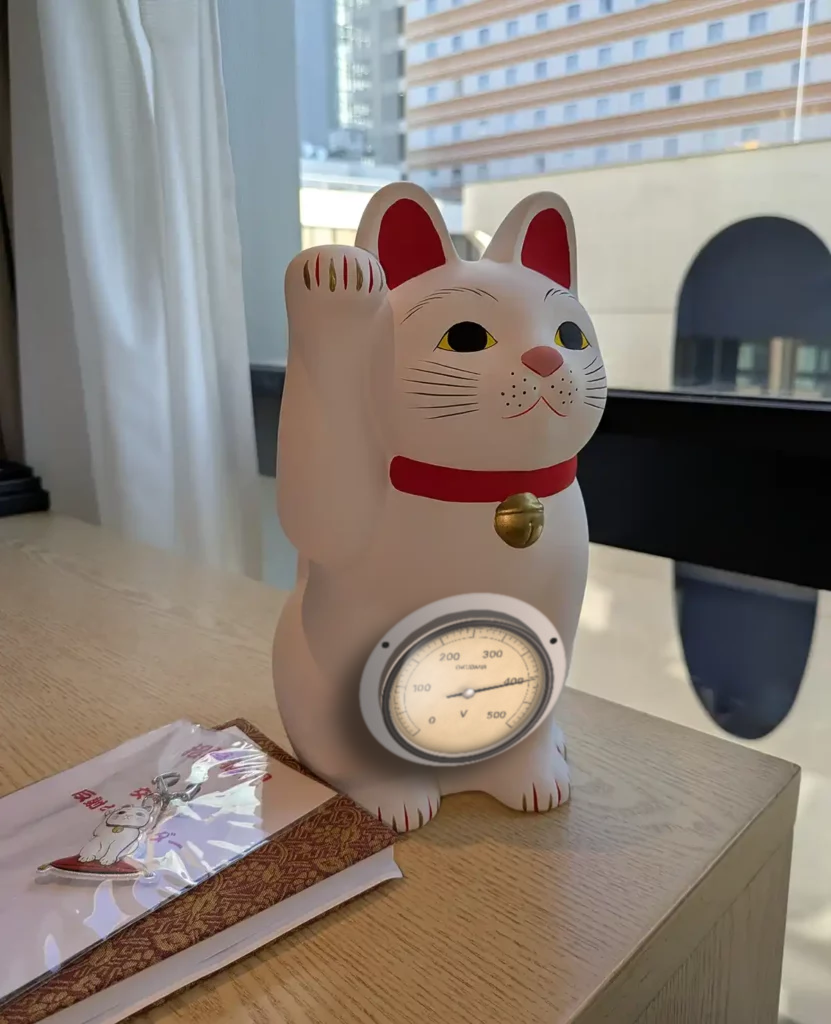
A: 400 V
